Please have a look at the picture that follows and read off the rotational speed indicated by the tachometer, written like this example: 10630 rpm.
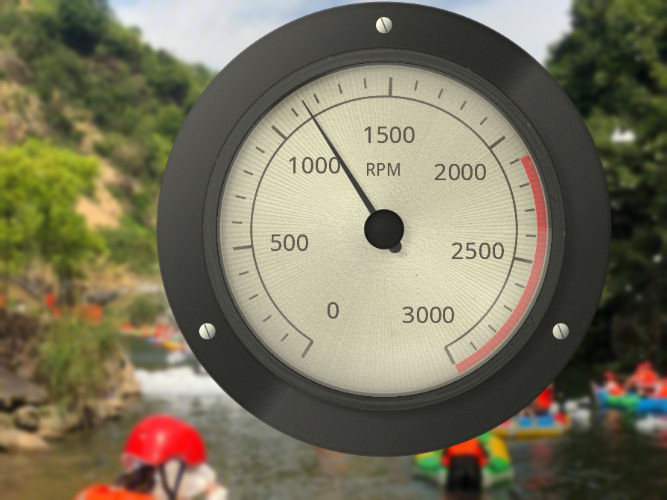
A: 1150 rpm
